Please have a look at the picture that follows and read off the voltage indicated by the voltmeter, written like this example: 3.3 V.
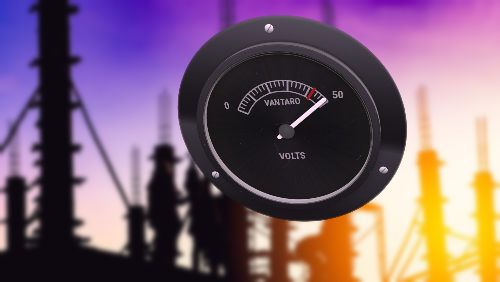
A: 48 V
